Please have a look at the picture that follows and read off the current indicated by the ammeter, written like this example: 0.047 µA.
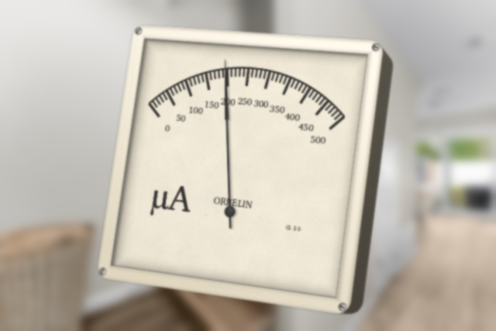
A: 200 µA
